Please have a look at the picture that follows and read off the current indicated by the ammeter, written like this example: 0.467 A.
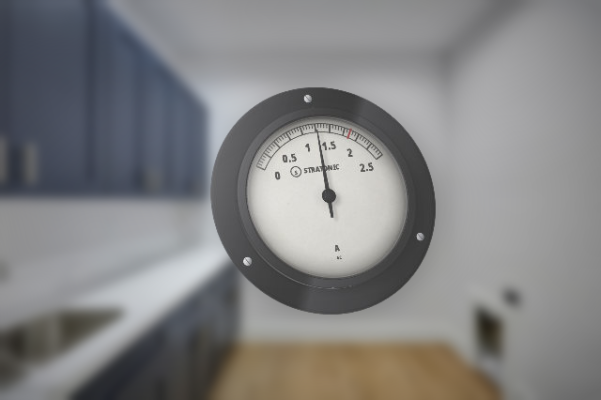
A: 1.25 A
